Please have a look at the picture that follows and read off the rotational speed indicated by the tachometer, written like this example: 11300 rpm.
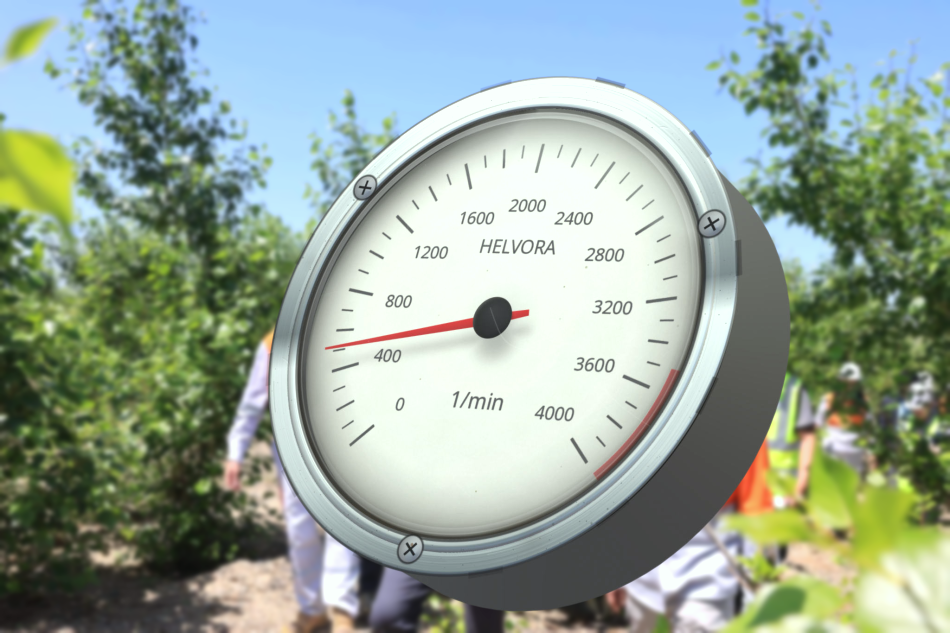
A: 500 rpm
